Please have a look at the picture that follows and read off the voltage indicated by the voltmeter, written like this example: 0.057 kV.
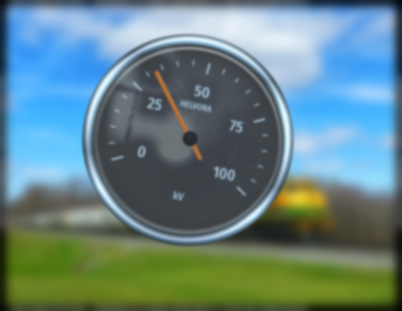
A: 32.5 kV
